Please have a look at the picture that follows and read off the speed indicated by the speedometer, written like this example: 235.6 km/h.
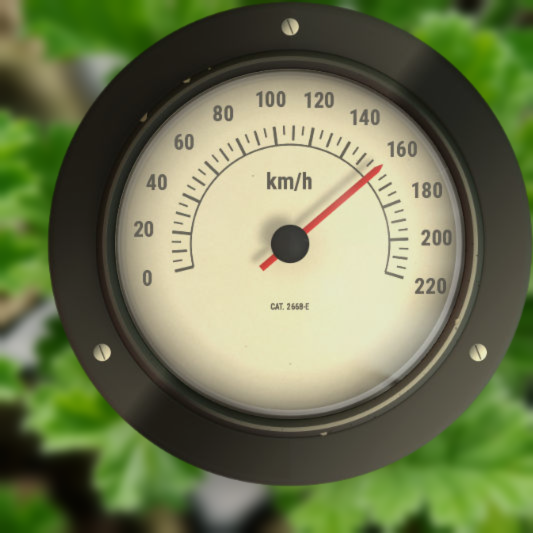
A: 160 km/h
